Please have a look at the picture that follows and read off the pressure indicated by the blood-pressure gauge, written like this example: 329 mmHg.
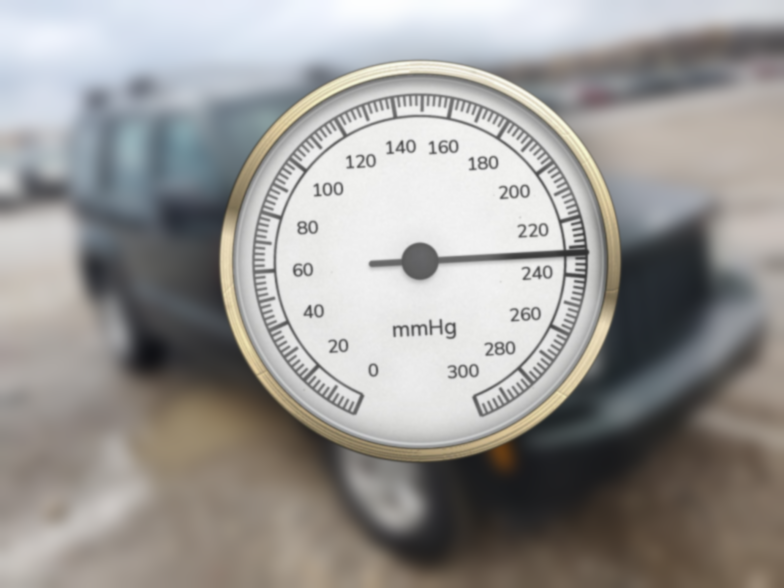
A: 232 mmHg
